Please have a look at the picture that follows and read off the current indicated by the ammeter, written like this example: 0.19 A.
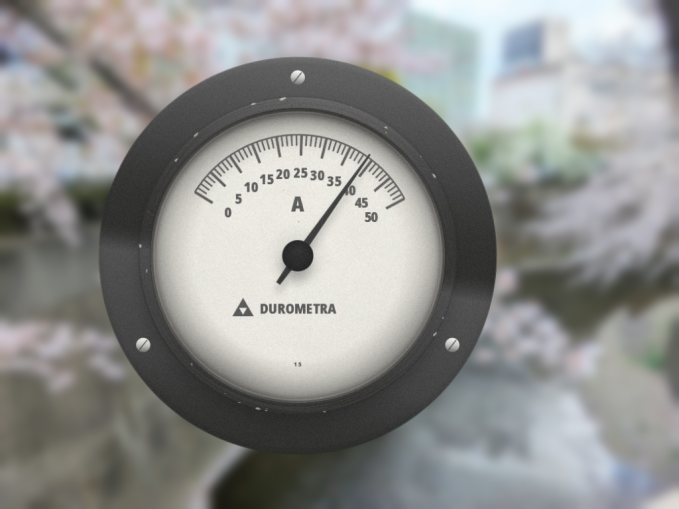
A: 39 A
